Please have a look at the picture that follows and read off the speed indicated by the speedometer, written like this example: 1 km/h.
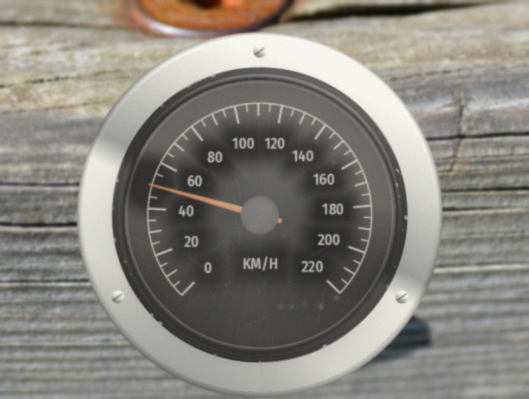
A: 50 km/h
